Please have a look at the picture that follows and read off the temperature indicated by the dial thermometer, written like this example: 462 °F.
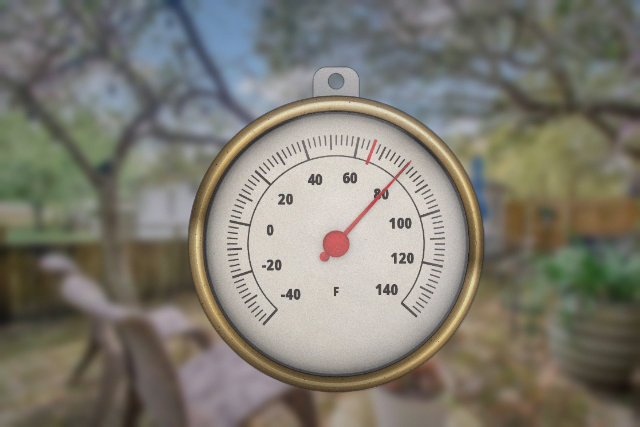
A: 80 °F
